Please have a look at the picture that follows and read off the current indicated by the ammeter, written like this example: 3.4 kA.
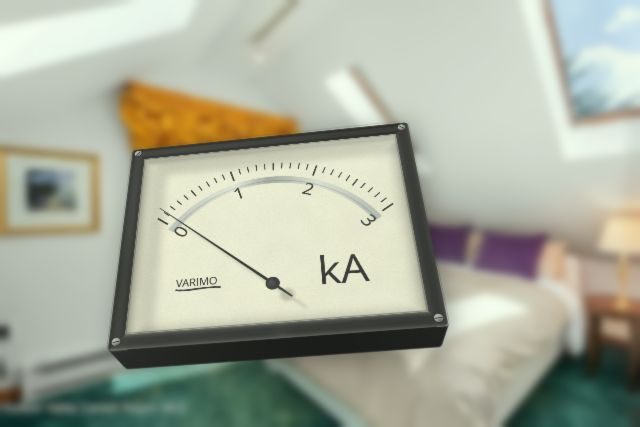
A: 0.1 kA
